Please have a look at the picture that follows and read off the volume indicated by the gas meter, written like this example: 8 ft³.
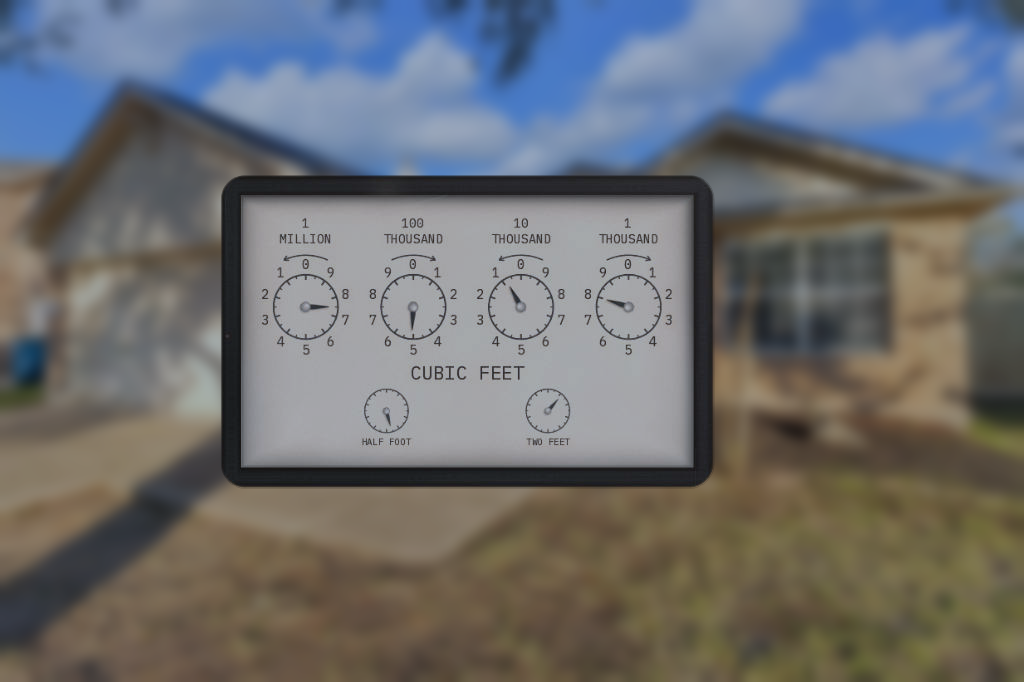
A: 750800 ft³
